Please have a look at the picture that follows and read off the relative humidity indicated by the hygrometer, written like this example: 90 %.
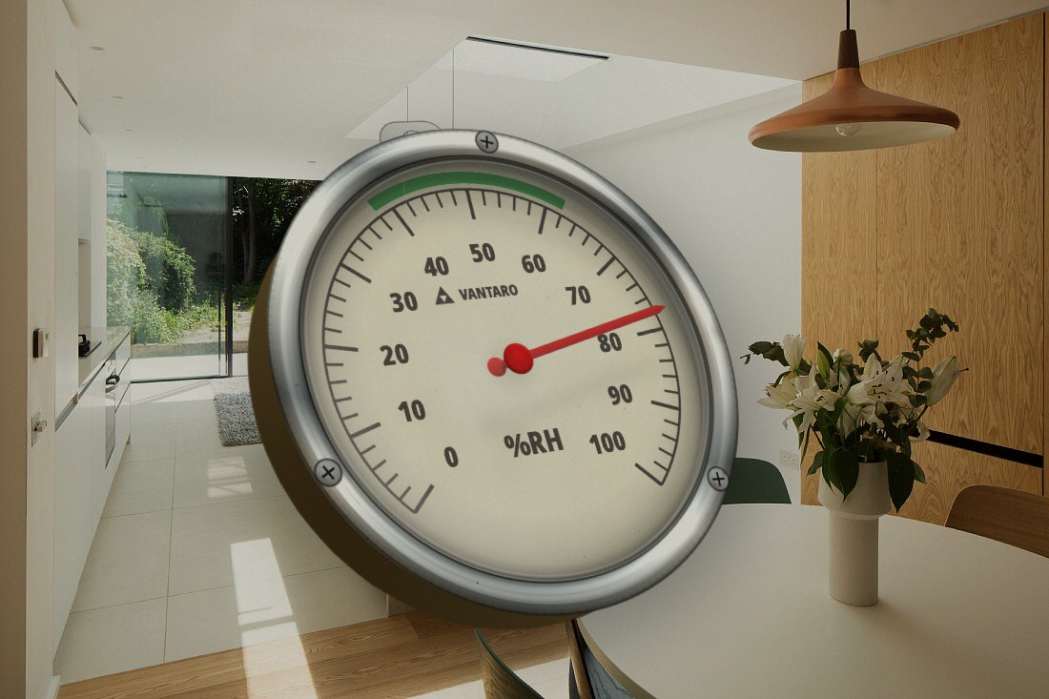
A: 78 %
